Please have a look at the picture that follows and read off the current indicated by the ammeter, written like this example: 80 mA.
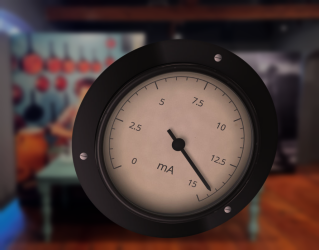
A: 14.25 mA
